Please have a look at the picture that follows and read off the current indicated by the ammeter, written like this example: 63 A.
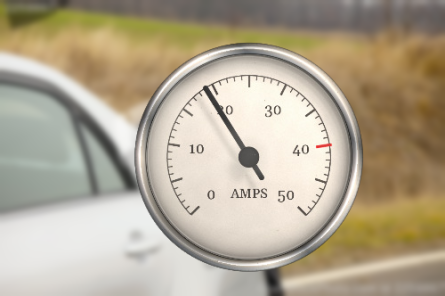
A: 19 A
